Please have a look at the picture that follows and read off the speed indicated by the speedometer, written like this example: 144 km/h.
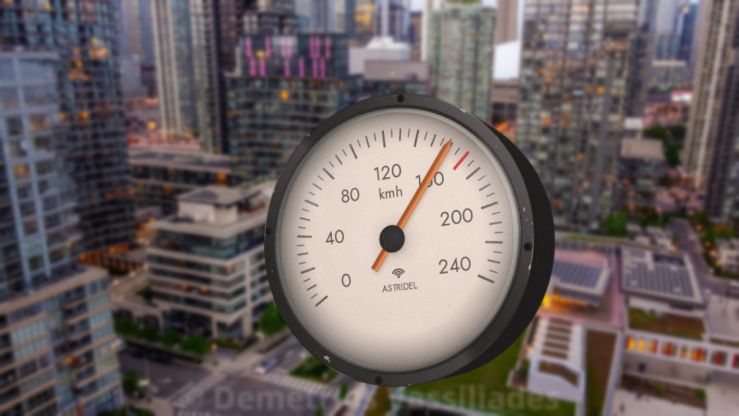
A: 160 km/h
